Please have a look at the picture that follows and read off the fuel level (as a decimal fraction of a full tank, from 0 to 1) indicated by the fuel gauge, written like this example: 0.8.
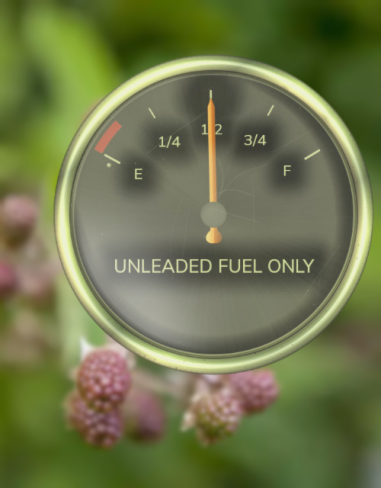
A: 0.5
